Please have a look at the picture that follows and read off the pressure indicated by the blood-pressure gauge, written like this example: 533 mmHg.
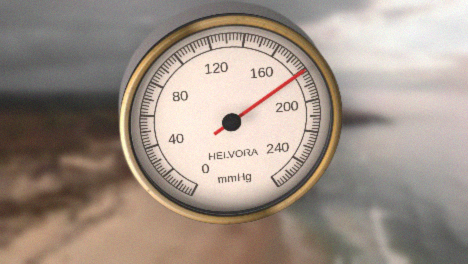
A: 180 mmHg
